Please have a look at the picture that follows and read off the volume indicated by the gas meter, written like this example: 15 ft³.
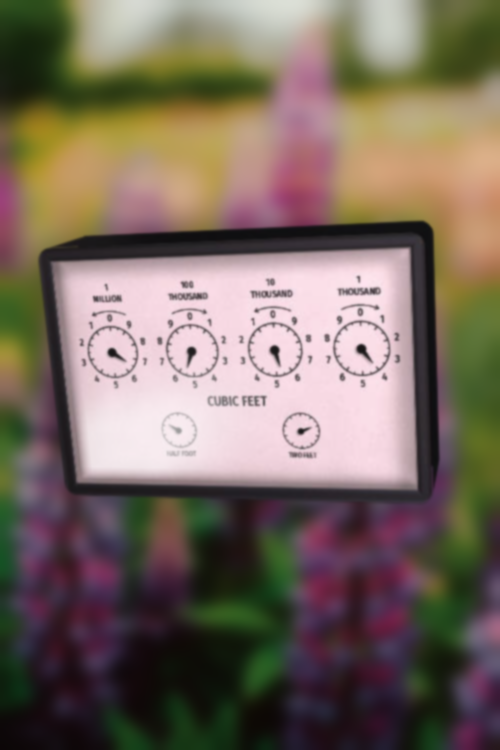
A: 655400 ft³
